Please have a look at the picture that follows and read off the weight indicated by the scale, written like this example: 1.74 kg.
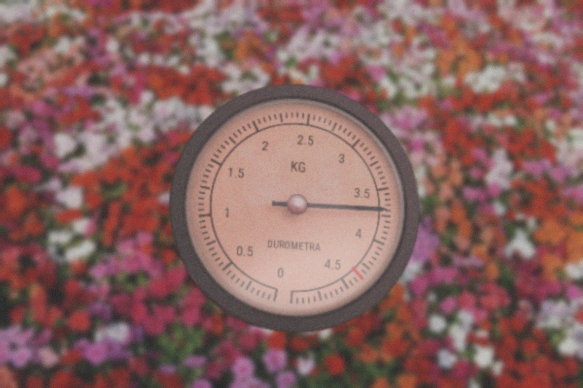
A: 3.7 kg
